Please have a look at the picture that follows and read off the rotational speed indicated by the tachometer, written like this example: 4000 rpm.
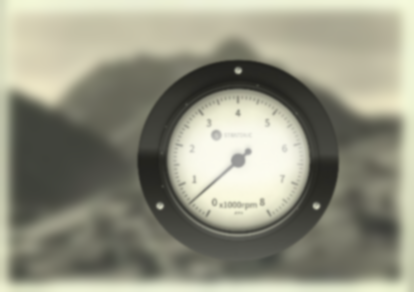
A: 500 rpm
